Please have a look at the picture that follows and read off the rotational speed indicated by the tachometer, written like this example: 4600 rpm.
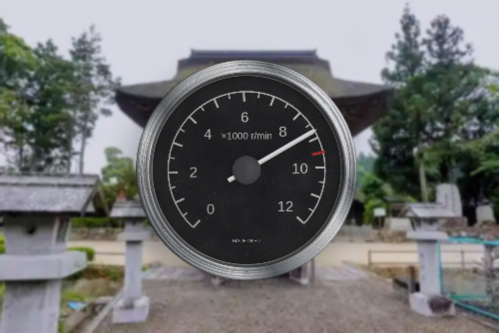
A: 8750 rpm
